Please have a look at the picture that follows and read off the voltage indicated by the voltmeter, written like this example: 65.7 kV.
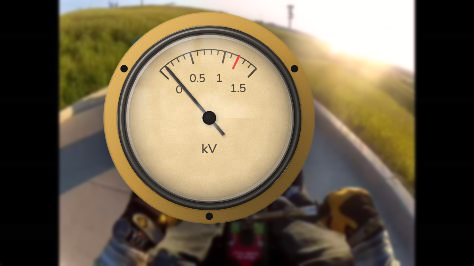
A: 0.1 kV
